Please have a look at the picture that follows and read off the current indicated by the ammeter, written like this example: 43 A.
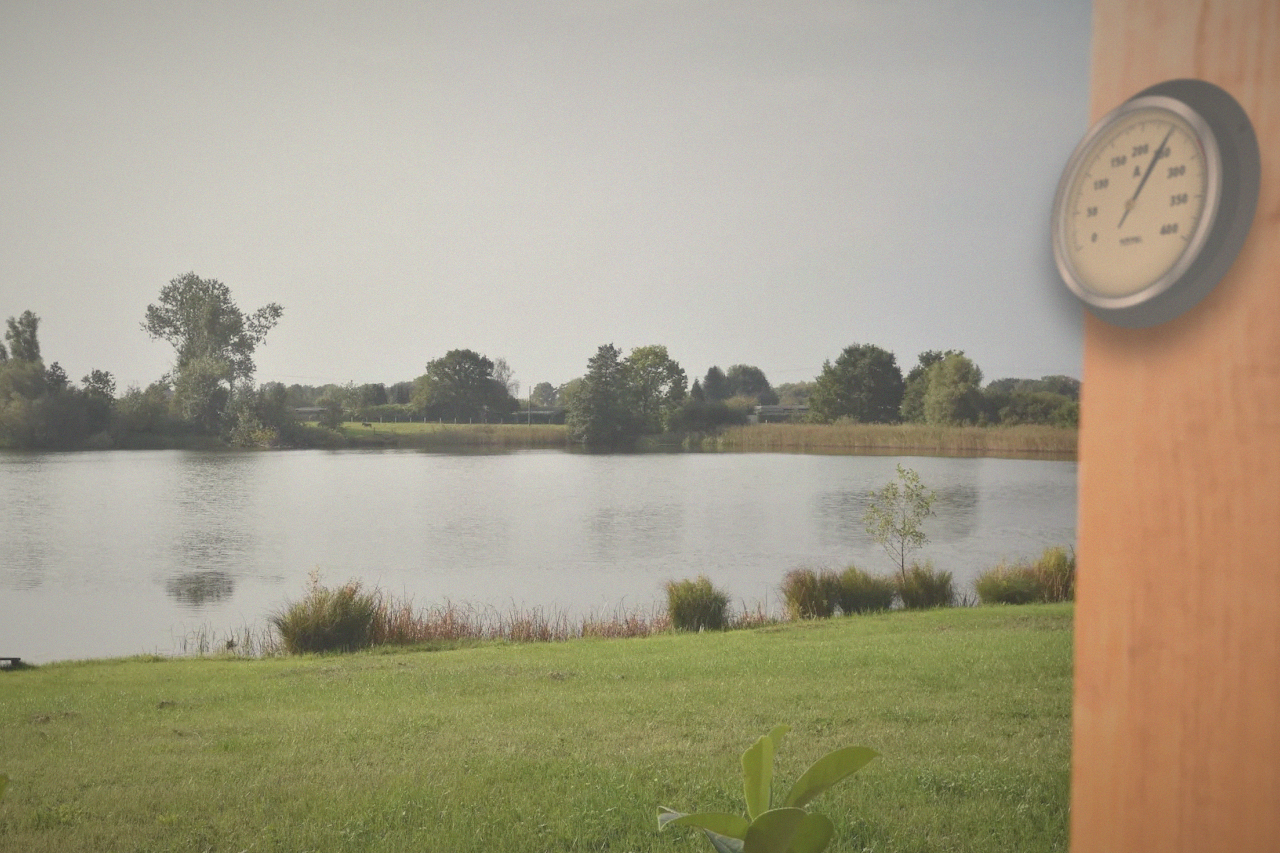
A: 250 A
